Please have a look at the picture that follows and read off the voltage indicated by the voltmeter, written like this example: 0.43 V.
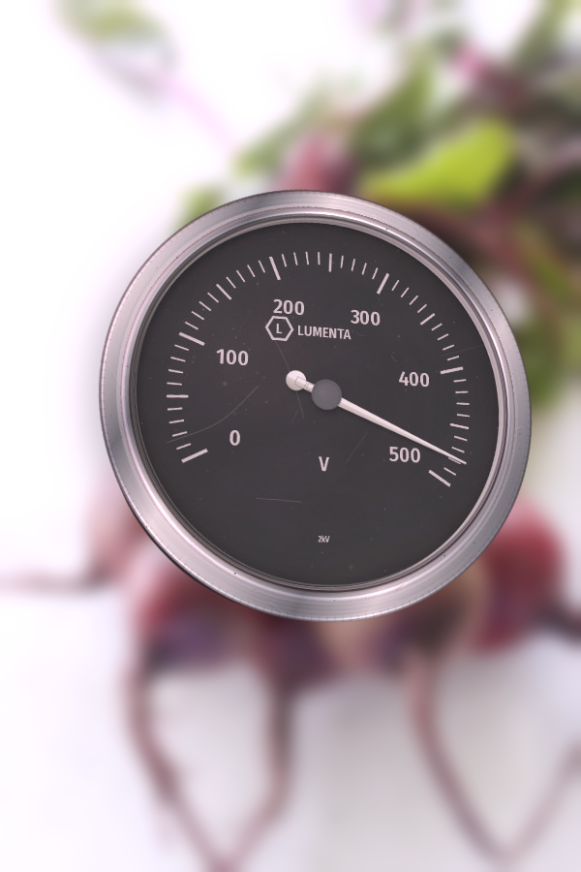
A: 480 V
